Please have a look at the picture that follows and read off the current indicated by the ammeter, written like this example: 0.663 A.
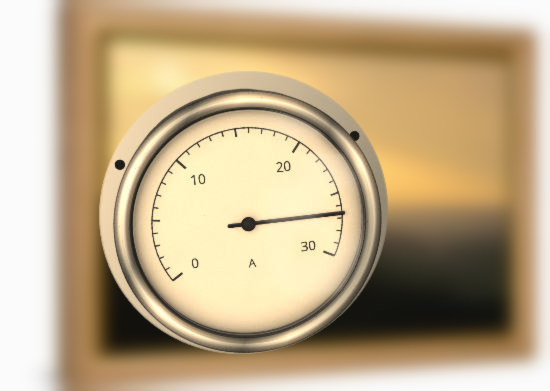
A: 26.5 A
